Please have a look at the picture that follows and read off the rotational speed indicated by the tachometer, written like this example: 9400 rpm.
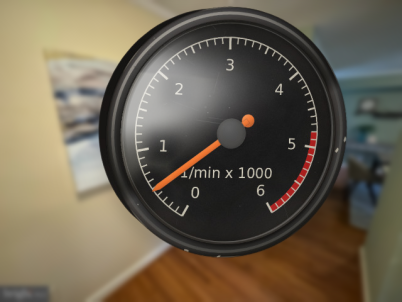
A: 500 rpm
